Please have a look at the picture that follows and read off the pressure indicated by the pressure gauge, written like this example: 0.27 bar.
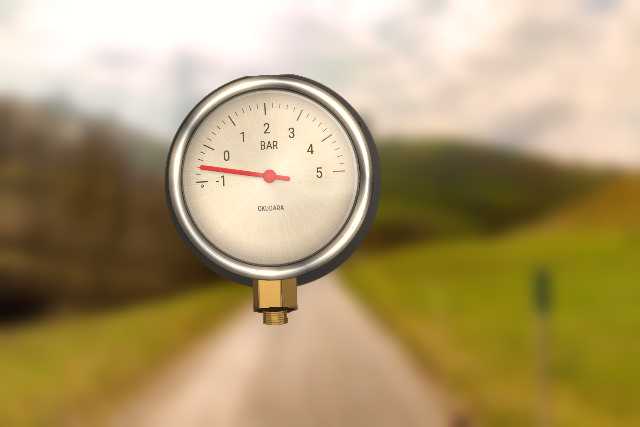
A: -0.6 bar
